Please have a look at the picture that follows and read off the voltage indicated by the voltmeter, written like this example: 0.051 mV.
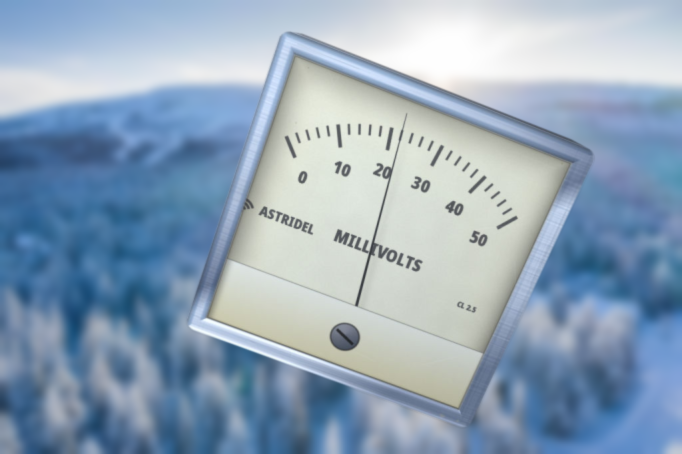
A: 22 mV
